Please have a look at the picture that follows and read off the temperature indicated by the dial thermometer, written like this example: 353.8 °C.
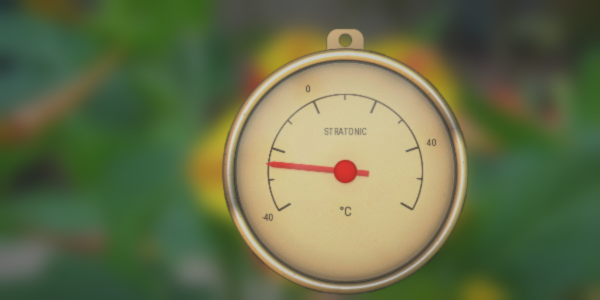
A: -25 °C
